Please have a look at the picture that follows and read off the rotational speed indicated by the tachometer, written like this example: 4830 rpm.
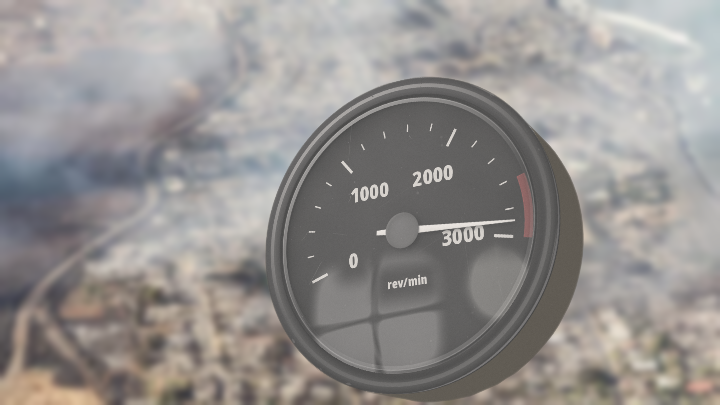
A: 2900 rpm
